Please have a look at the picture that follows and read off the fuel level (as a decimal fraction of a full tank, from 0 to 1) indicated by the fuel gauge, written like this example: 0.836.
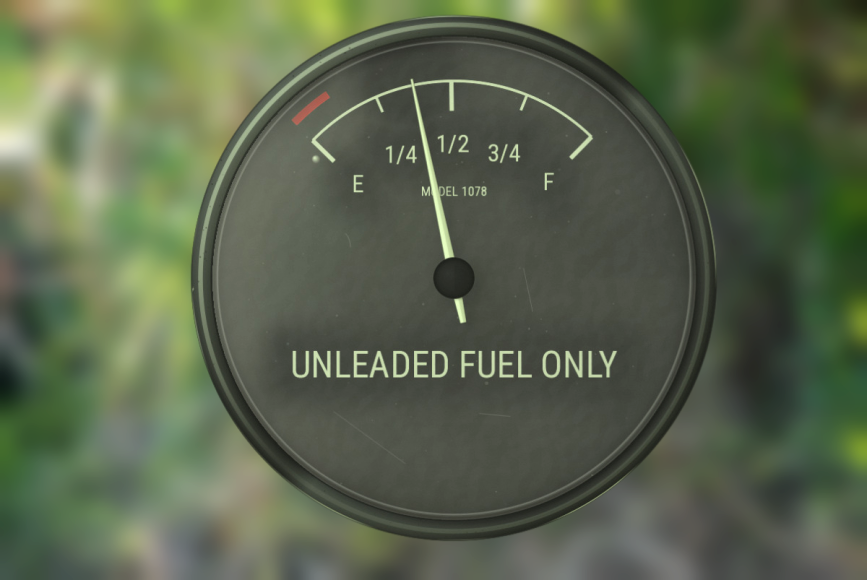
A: 0.375
